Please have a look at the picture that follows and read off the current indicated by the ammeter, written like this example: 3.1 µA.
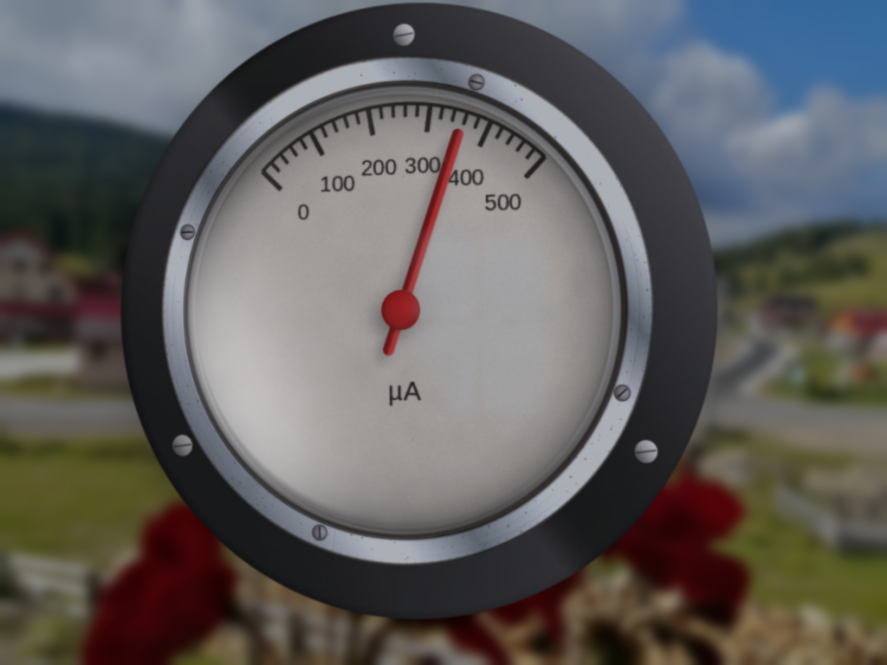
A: 360 µA
